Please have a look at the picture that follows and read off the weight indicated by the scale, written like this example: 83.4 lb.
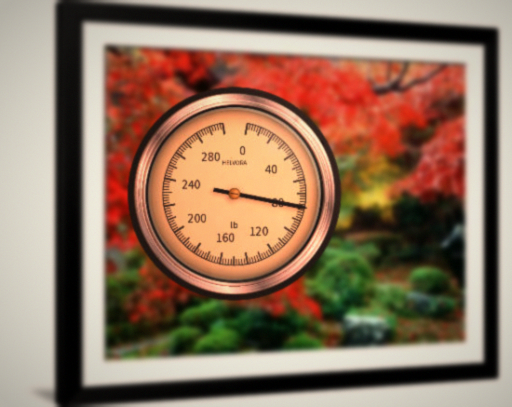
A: 80 lb
